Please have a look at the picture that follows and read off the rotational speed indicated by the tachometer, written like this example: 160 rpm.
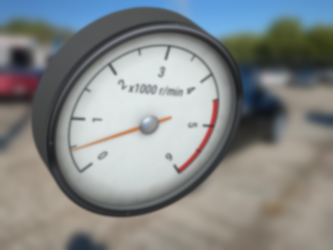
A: 500 rpm
